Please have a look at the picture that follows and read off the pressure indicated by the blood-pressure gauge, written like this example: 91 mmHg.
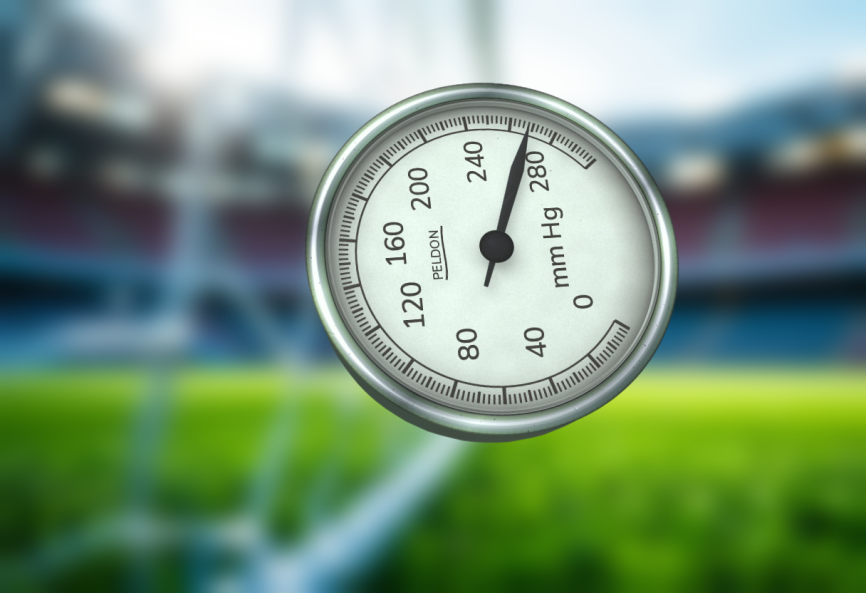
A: 268 mmHg
